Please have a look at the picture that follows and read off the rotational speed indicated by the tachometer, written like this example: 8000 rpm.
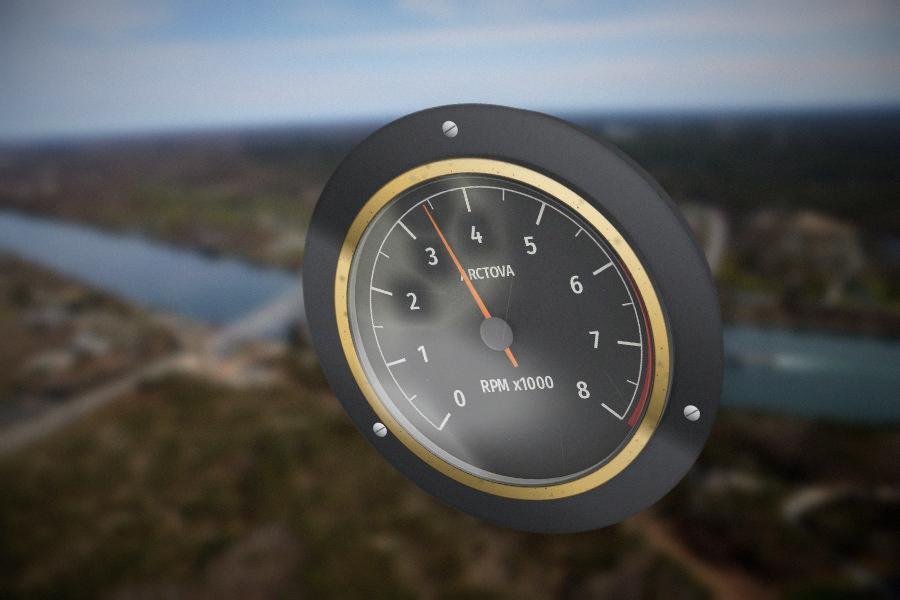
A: 3500 rpm
